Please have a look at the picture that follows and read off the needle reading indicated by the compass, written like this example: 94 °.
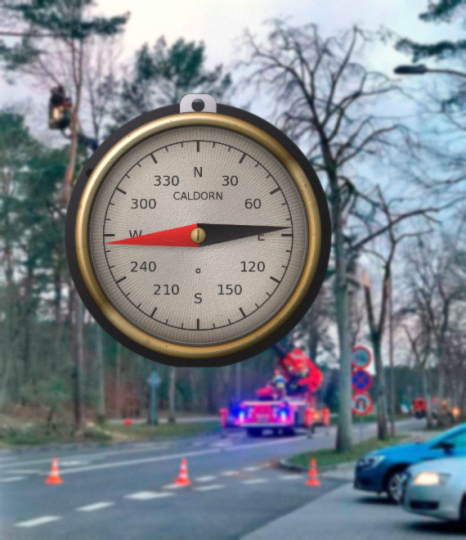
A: 265 °
